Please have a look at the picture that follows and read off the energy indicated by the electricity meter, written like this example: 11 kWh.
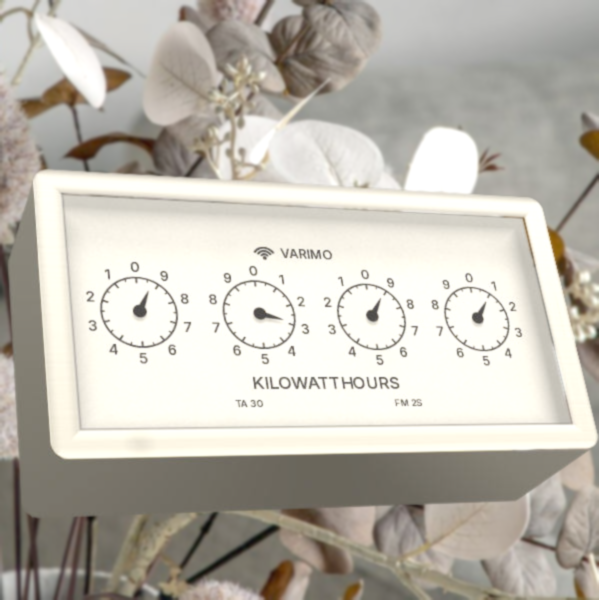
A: 9291 kWh
